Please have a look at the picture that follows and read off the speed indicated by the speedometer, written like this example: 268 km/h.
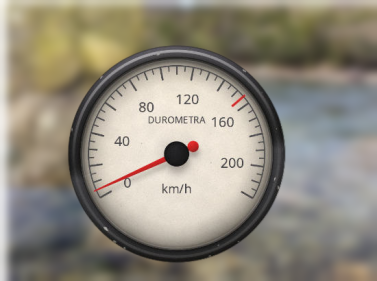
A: 5 km/h
